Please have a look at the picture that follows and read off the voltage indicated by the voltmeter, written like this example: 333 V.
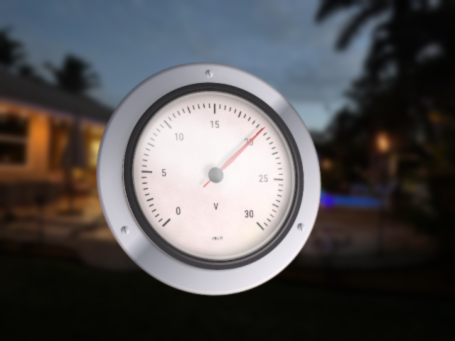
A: 20 V
